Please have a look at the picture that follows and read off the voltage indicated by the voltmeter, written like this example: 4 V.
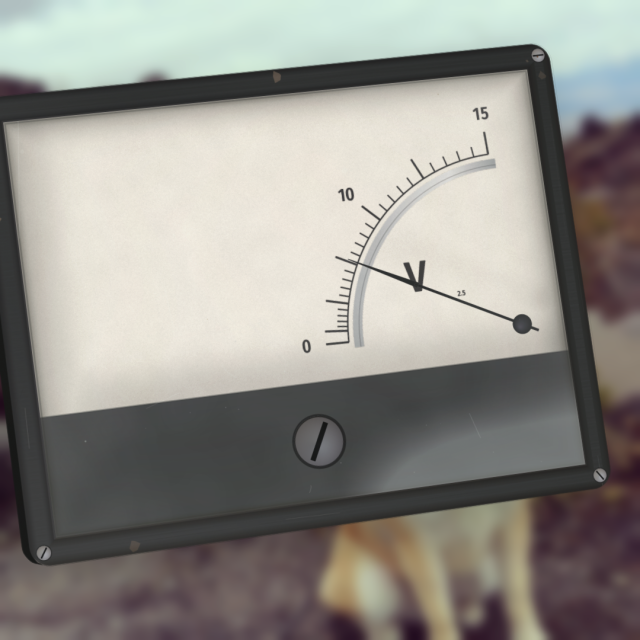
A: 7.5 V
